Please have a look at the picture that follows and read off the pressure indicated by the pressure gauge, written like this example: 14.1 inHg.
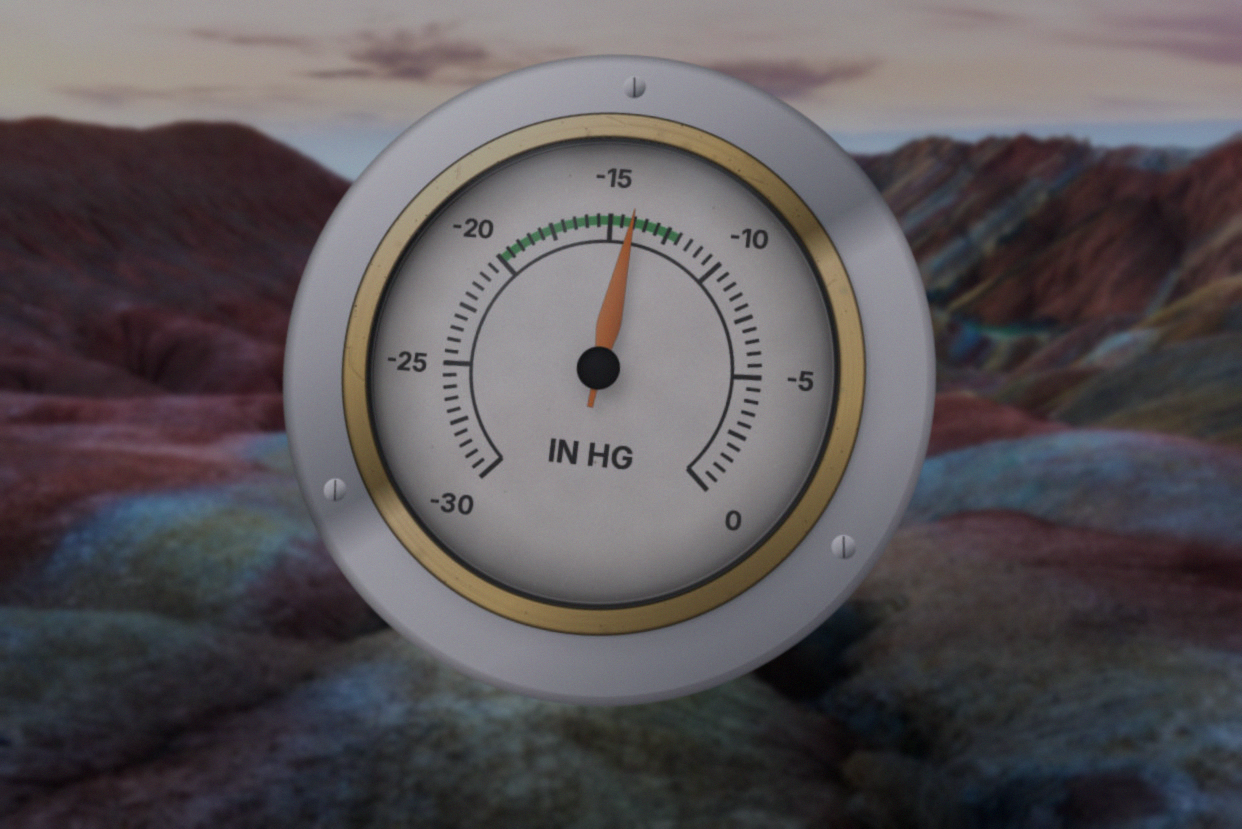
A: -14 inHg
